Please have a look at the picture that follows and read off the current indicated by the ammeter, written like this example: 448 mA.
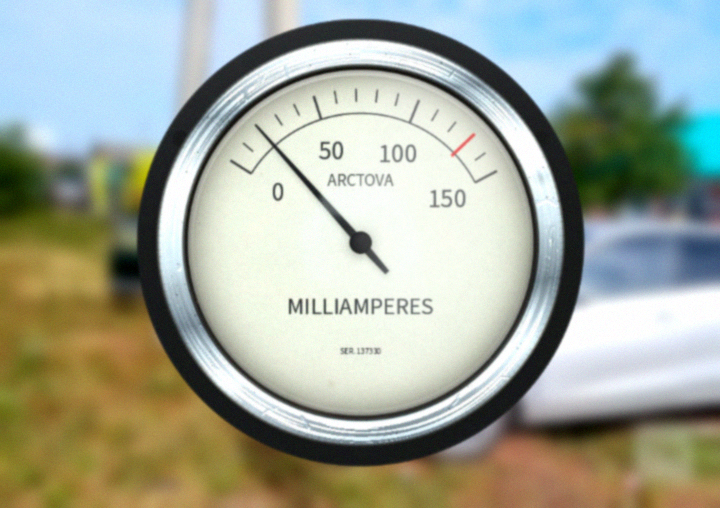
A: 20 mA
